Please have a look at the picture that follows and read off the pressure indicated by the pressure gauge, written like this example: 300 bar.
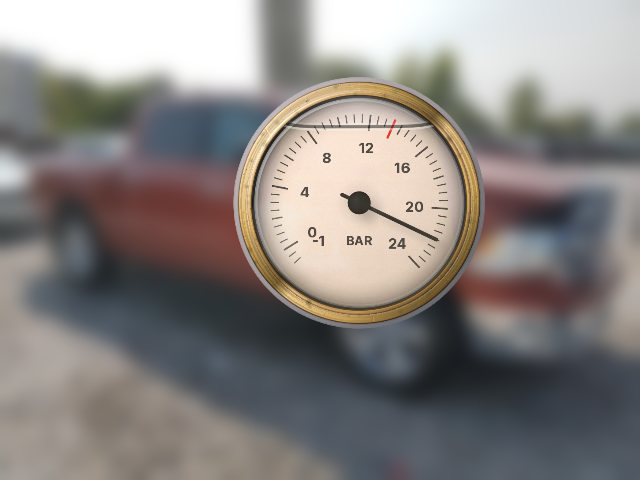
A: 22 bar
